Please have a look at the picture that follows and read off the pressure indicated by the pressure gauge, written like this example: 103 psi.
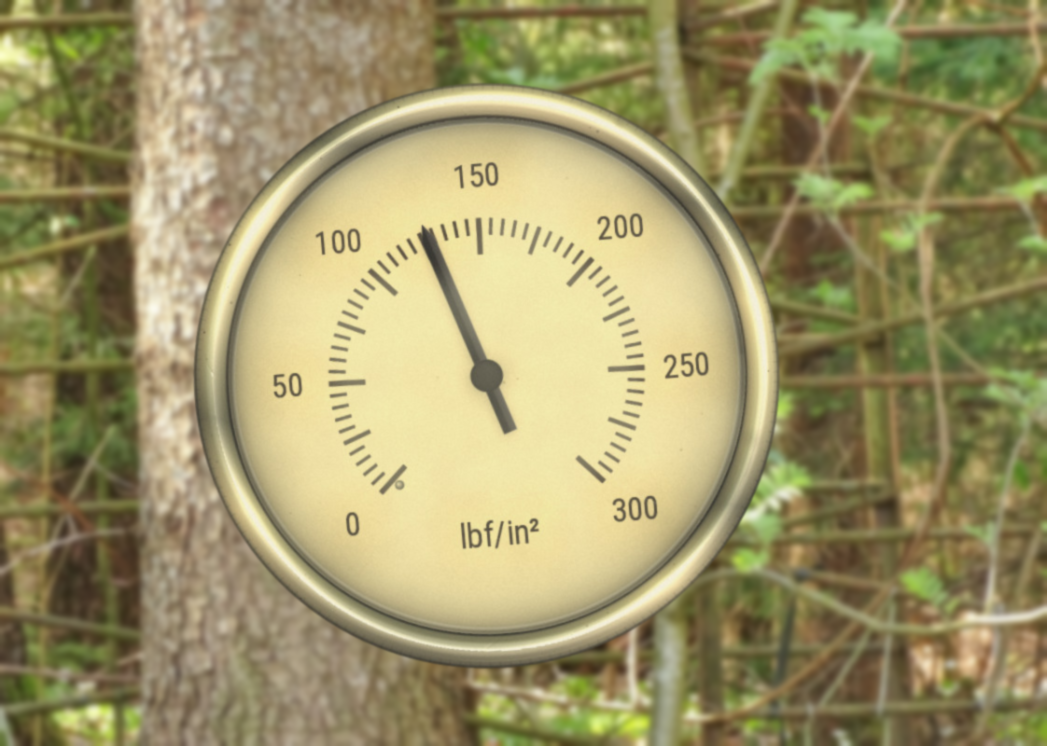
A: 127.5 psi
